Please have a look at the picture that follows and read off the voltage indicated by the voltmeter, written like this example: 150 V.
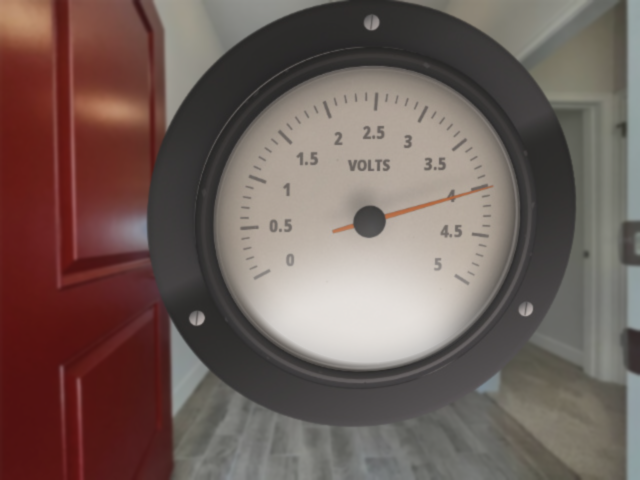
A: 4 V
